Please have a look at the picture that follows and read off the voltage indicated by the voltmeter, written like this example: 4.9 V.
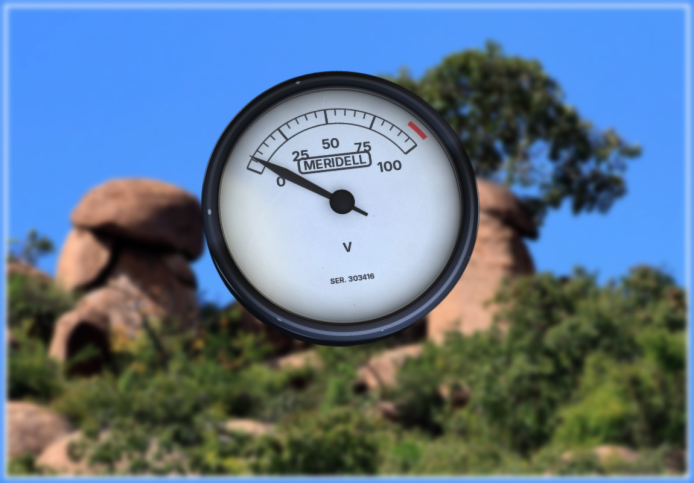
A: 5 V
